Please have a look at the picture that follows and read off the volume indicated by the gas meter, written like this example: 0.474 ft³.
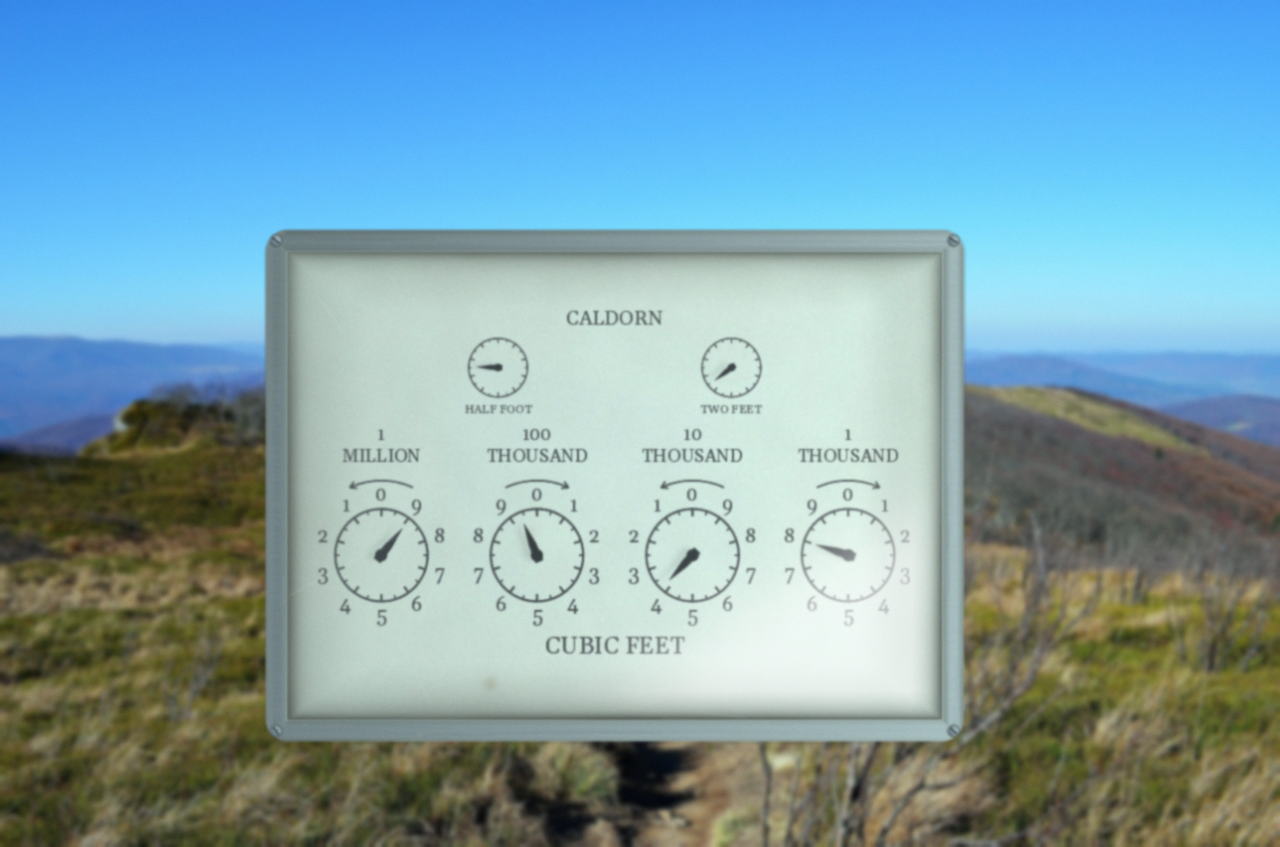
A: 893800 ft³
